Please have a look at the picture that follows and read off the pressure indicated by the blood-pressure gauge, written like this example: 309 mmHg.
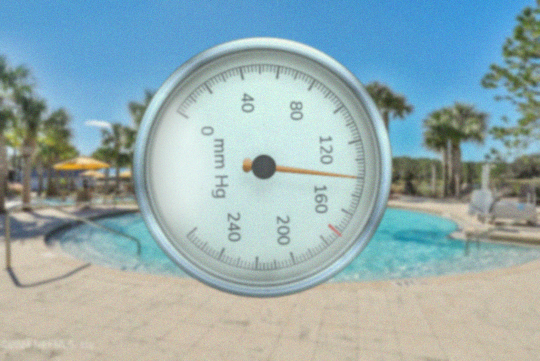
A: 140 mmHg
